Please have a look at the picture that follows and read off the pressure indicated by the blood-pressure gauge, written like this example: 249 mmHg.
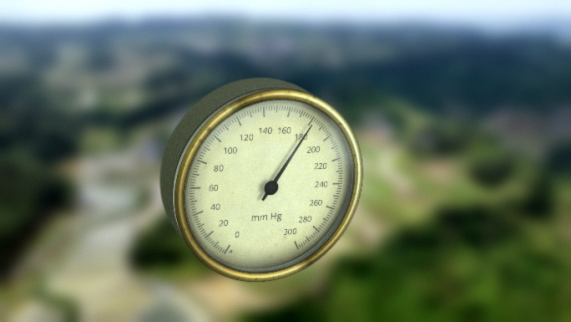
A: 180 mmHg
